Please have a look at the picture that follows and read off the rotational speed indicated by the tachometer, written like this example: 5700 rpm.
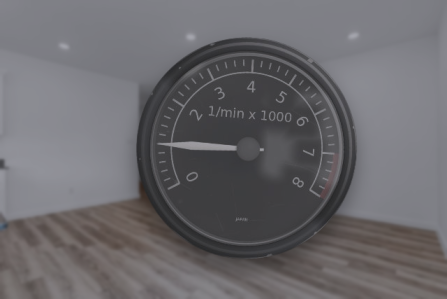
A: 1000 rpm
